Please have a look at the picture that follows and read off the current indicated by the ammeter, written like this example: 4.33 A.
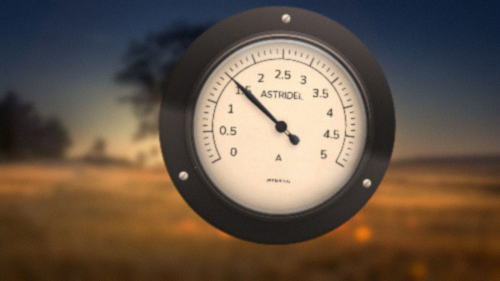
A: 1.5 A
